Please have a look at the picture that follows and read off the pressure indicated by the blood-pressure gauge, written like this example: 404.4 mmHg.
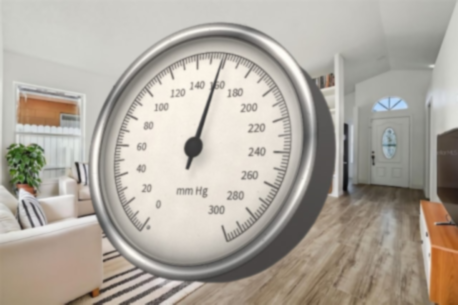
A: 160 mmHg
